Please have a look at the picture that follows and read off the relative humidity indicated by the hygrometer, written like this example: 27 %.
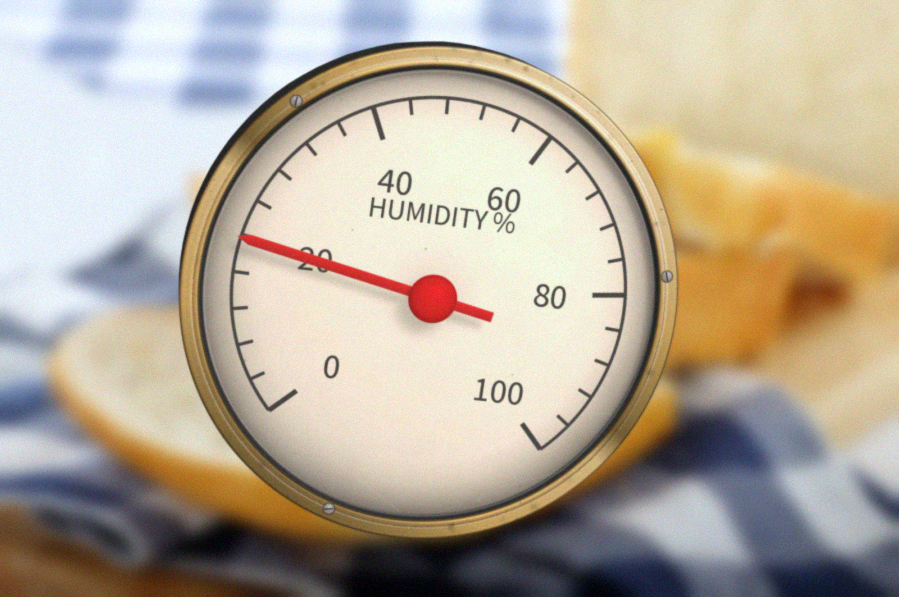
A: 20 %
